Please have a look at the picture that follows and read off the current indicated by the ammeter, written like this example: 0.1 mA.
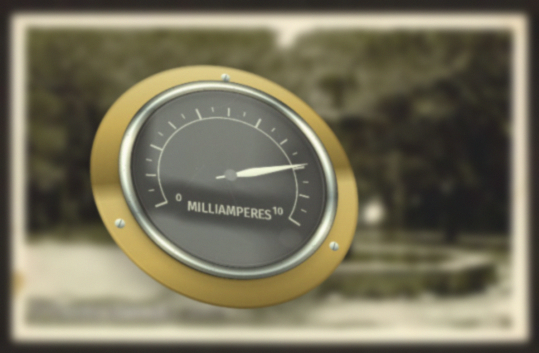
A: 8 mA
